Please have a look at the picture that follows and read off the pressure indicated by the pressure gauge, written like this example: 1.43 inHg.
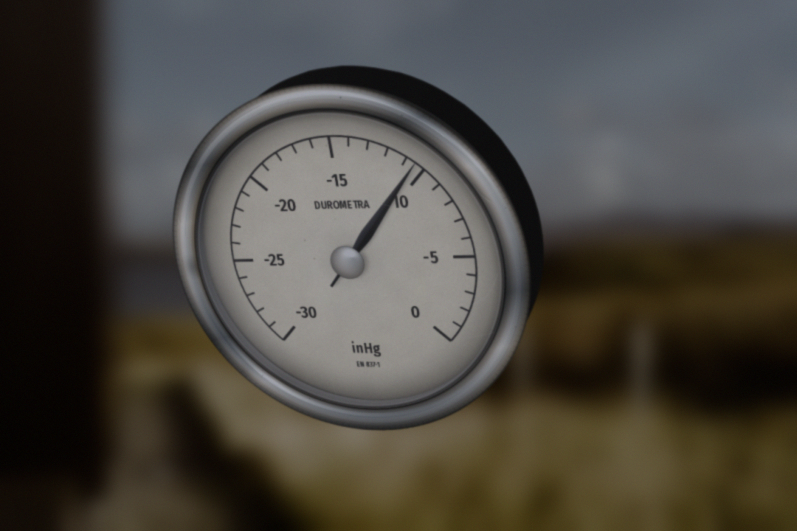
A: -10.5 inHg
